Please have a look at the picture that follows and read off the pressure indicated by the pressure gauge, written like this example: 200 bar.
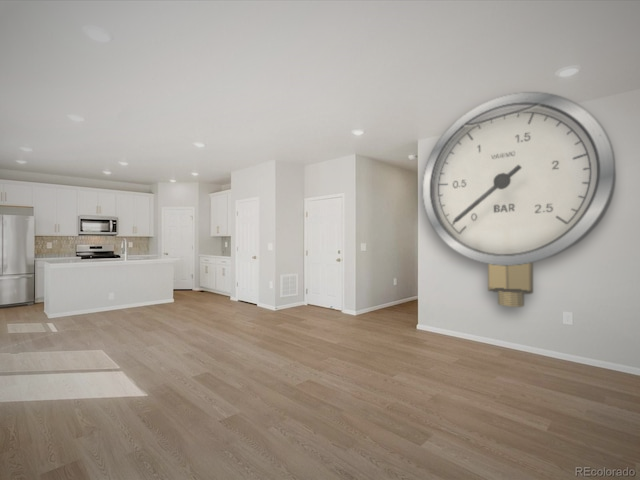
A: 0.1 bar
